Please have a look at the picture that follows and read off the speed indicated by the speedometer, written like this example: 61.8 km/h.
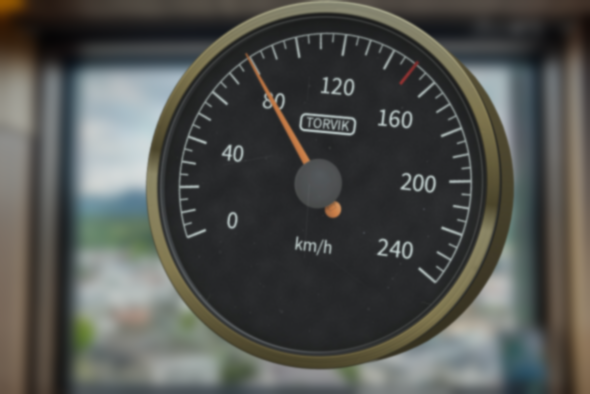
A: 80 km/h
